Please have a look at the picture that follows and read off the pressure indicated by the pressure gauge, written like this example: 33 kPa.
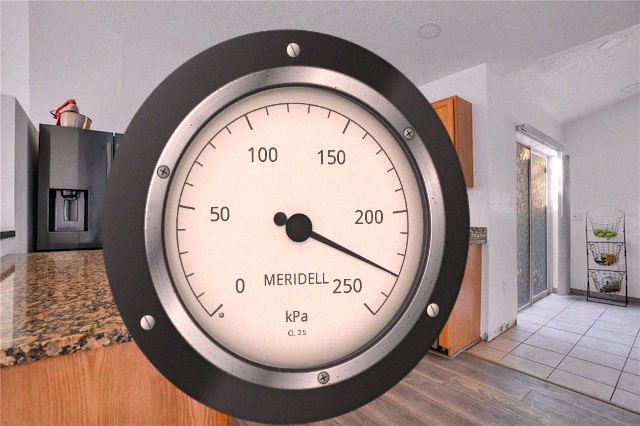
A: 230 kPa
